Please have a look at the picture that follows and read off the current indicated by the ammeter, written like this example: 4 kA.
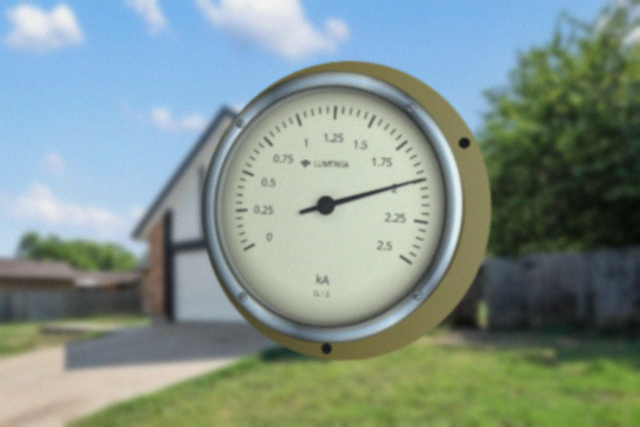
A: 2 kA
